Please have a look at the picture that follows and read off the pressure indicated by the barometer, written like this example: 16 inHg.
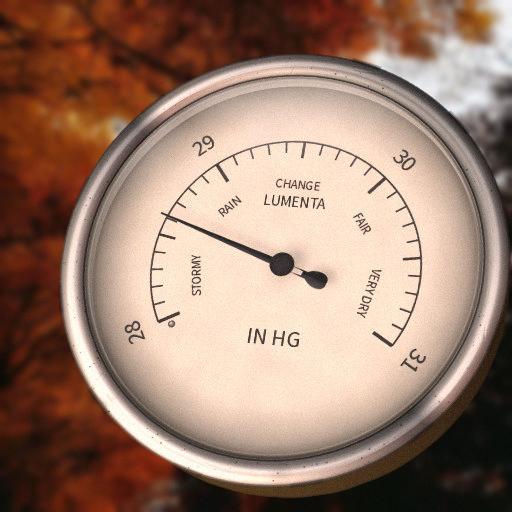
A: 28.6 inHg
